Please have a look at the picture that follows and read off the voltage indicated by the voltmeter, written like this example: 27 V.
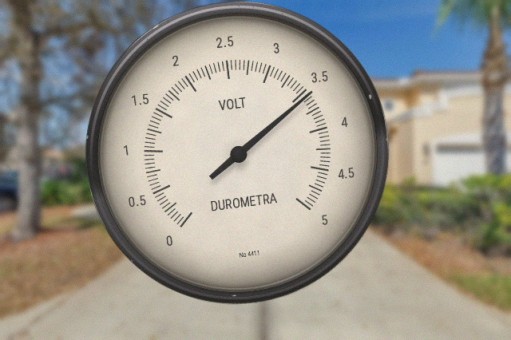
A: 3.55 V
